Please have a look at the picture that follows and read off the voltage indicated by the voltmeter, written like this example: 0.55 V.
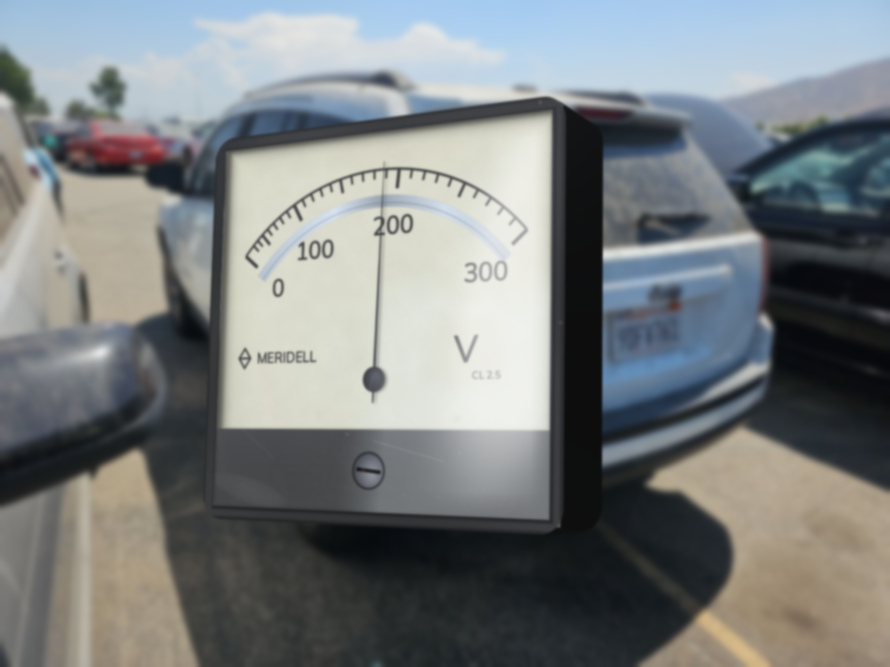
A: 190 V
